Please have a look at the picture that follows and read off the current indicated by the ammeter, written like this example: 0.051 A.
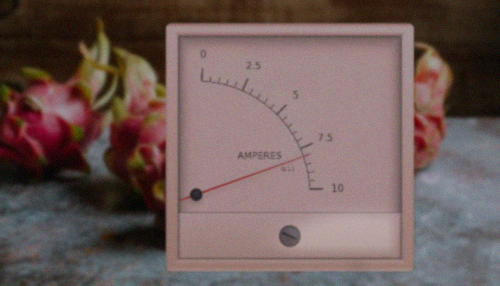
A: 8 A
